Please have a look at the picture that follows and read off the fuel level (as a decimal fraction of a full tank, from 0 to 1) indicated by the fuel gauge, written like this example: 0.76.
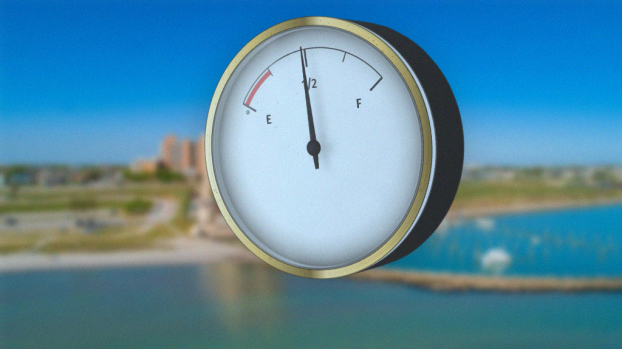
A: 0.5
